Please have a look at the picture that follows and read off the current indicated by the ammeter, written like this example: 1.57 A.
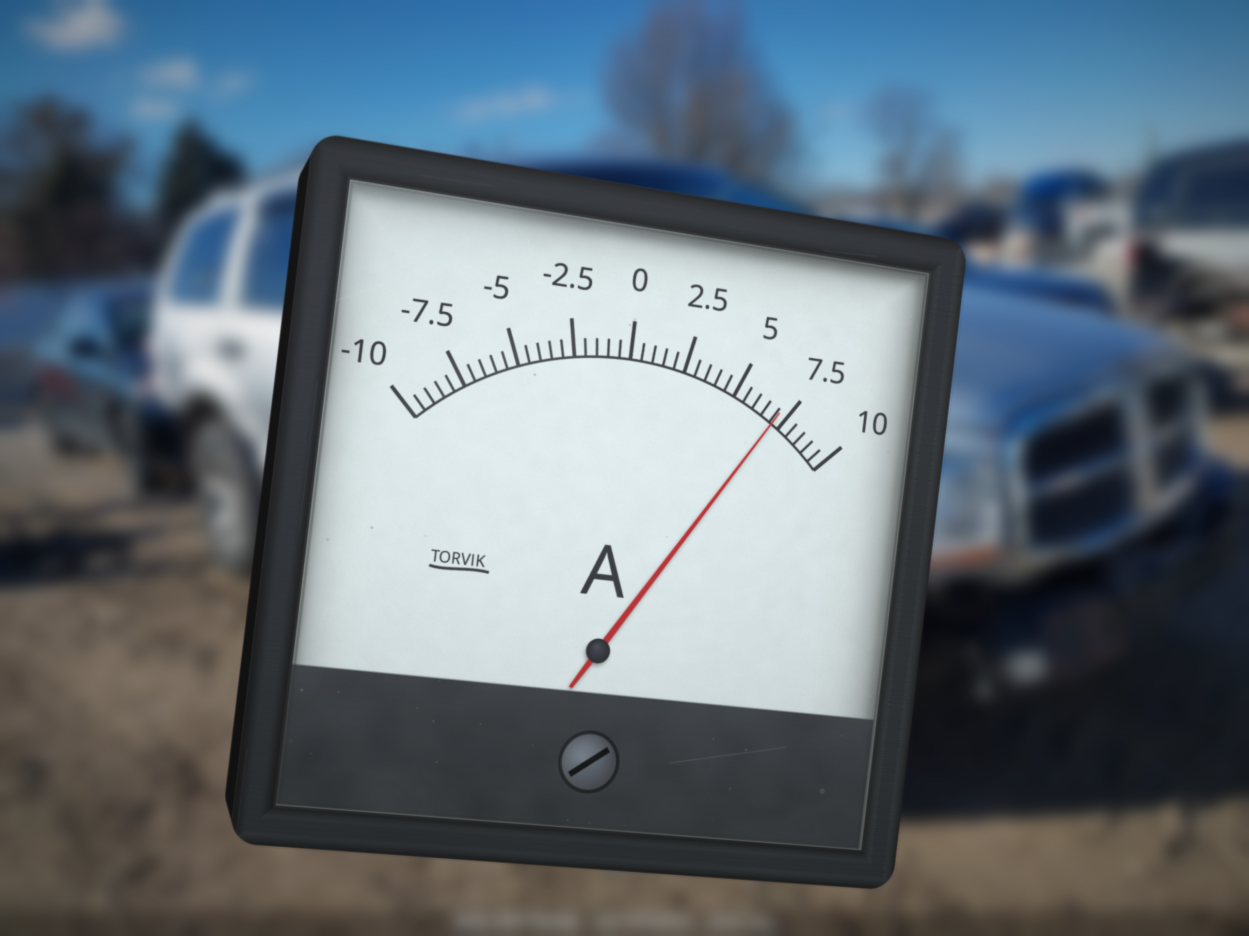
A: 7 A
